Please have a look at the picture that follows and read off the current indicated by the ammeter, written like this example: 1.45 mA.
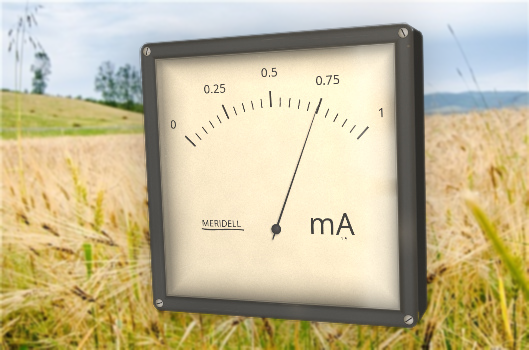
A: 0.75 mA
